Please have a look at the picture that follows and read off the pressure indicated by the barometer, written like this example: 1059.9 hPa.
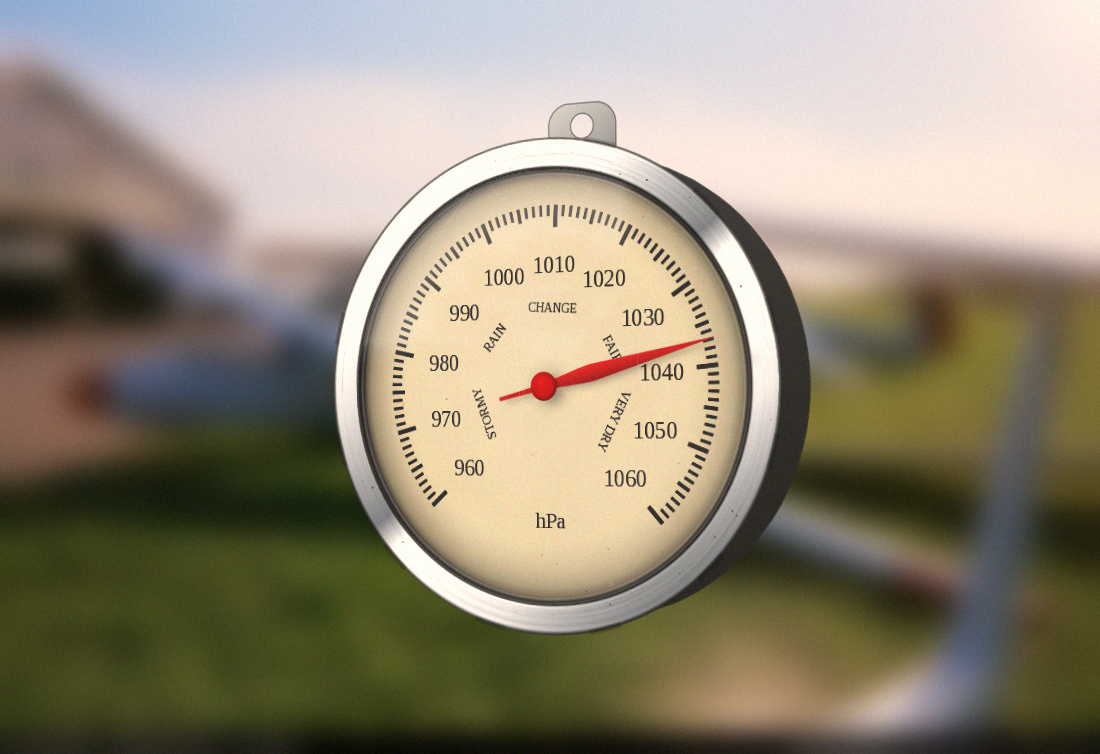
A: 1037 hPa
